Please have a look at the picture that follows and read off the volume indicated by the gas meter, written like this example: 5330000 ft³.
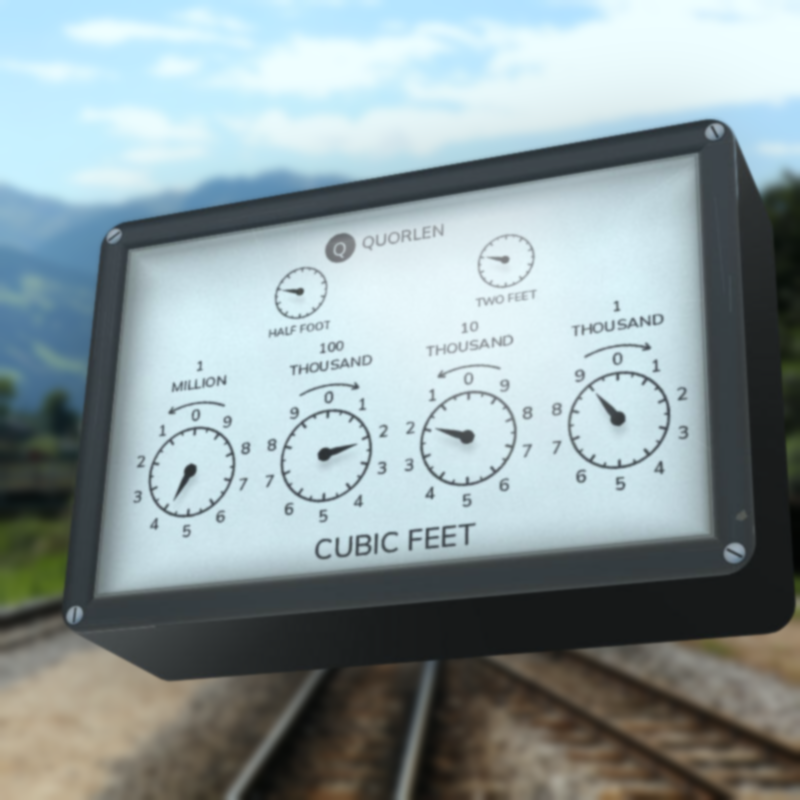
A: 421900 ft³
